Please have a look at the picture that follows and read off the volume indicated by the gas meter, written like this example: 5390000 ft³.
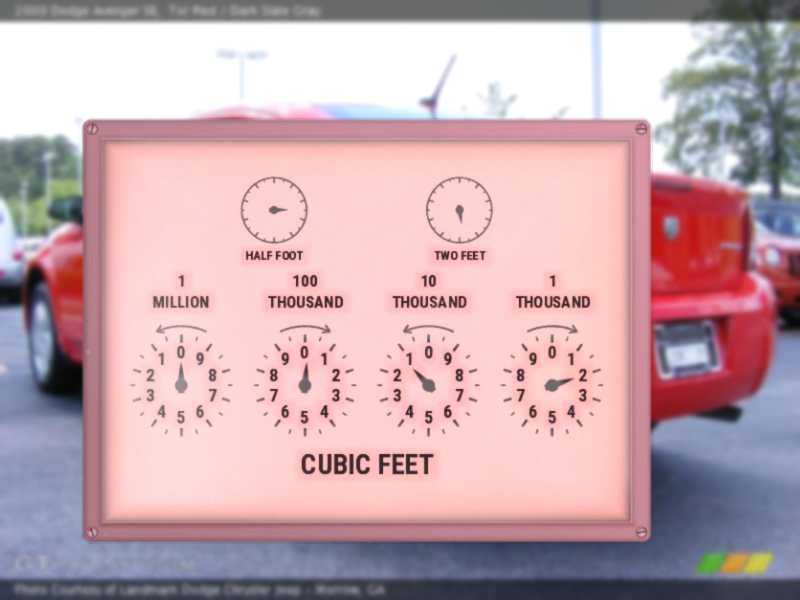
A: 1200 ft³
